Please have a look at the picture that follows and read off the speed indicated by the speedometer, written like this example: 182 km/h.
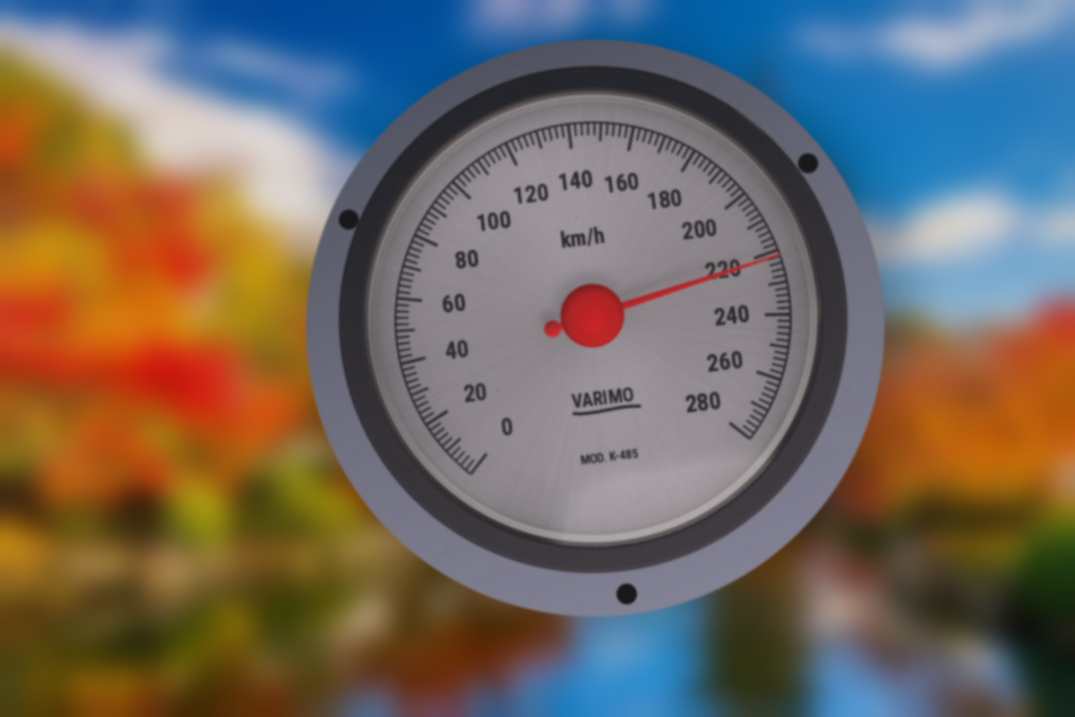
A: 222 km/h
